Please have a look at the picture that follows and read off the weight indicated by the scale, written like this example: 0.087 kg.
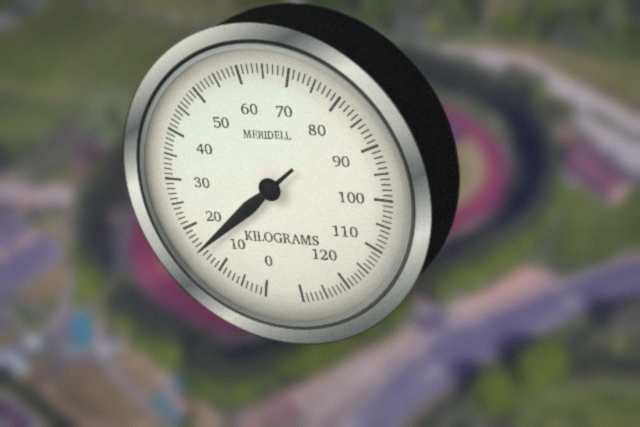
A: 15 kg
